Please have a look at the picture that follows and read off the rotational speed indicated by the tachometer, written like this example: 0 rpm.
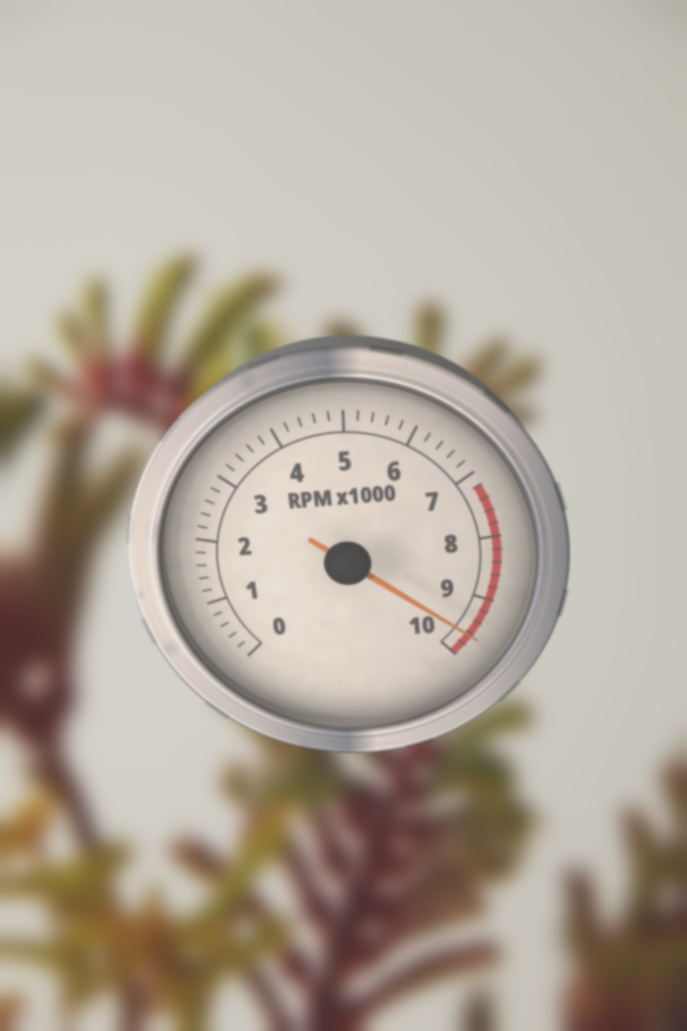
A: 9600 rpm
